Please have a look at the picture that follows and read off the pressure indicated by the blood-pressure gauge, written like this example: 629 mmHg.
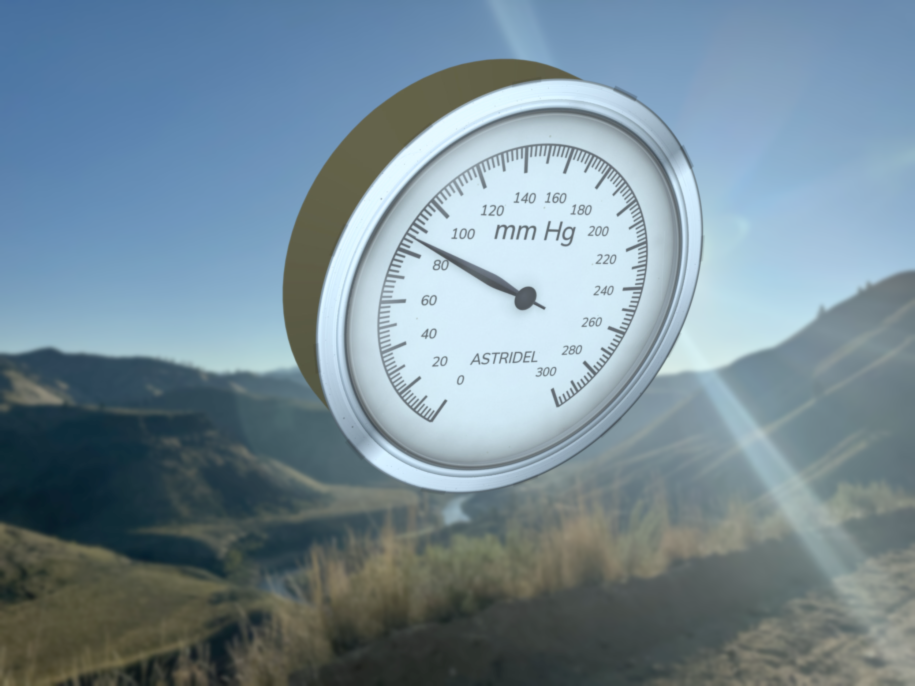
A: 86 mmHg
